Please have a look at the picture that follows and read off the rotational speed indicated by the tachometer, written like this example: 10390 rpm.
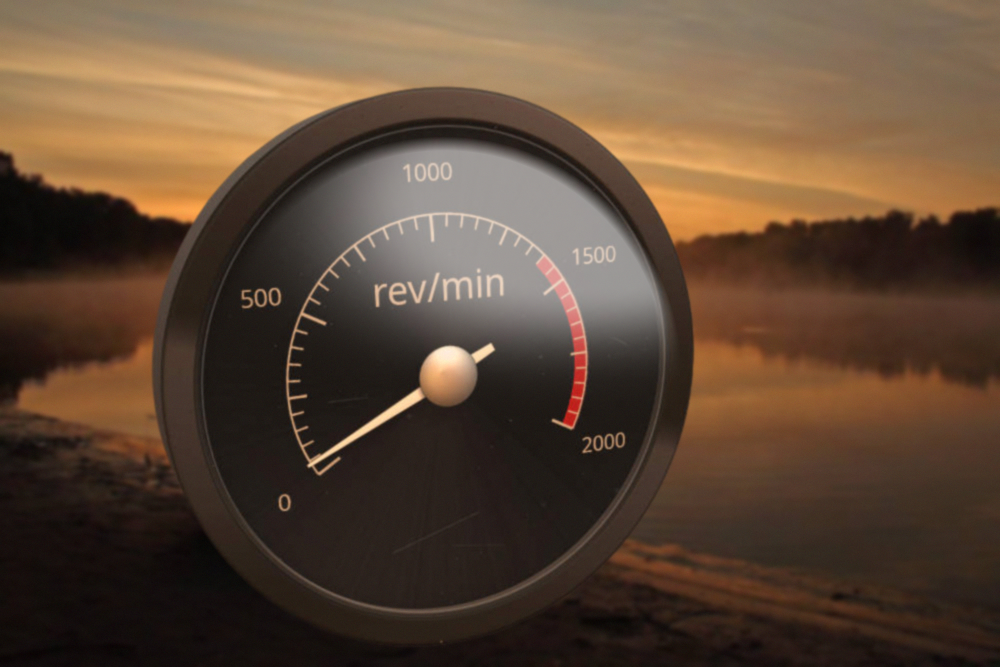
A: 50 rpm
